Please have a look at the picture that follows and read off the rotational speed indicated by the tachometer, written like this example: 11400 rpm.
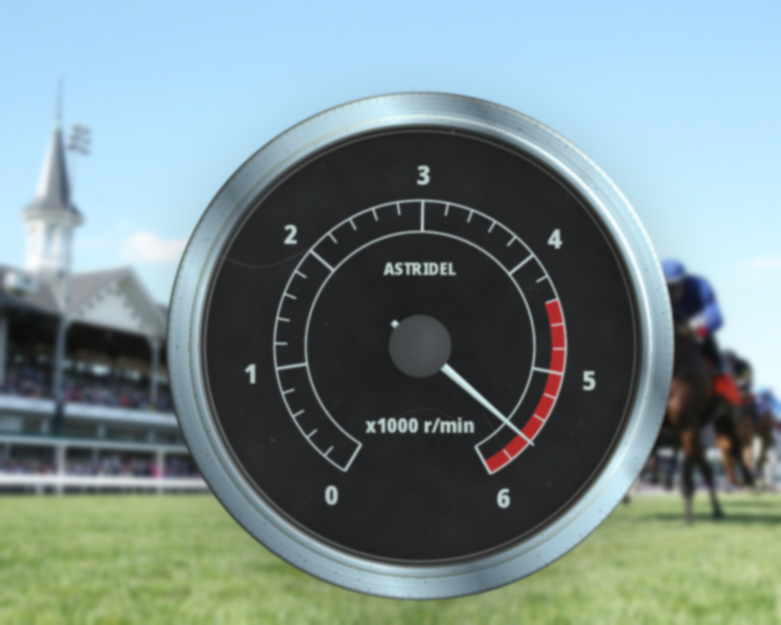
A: 5600 rpm
